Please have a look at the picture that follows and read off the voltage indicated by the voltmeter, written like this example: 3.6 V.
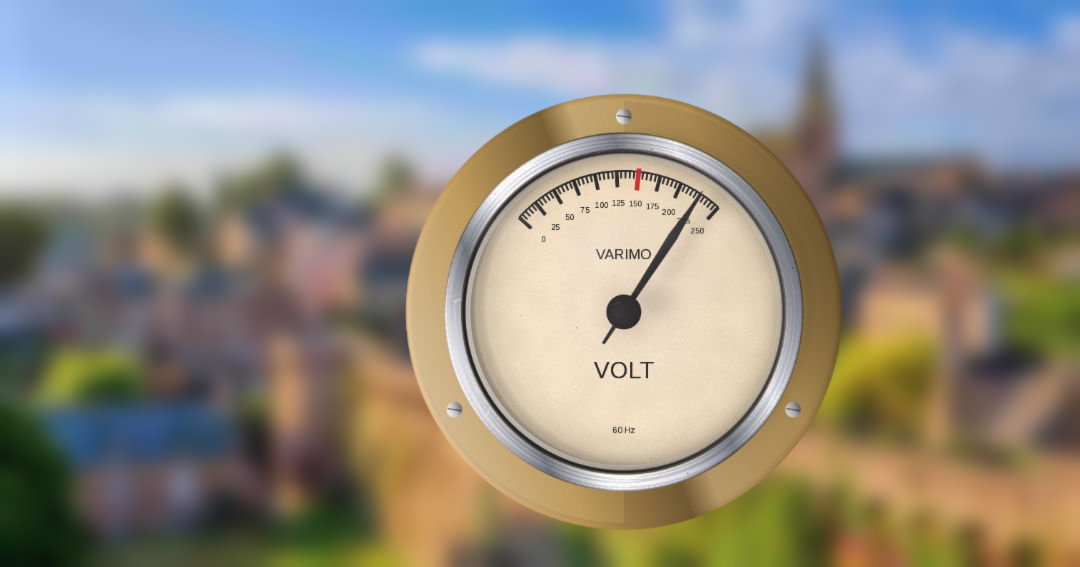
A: 225 V
